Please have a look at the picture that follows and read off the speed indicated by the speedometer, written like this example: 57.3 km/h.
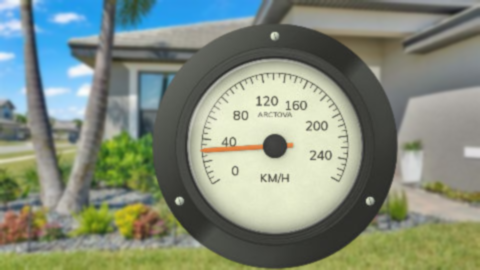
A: 30 km/h
